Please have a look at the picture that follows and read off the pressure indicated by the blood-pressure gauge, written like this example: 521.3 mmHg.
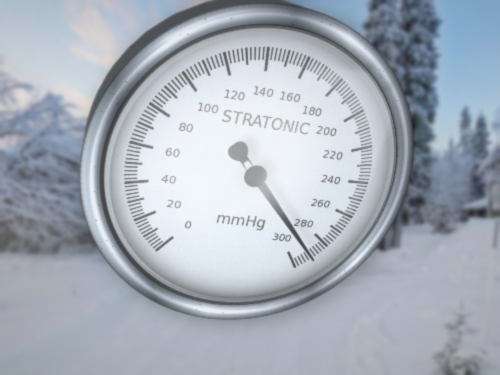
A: 290 mmHg
